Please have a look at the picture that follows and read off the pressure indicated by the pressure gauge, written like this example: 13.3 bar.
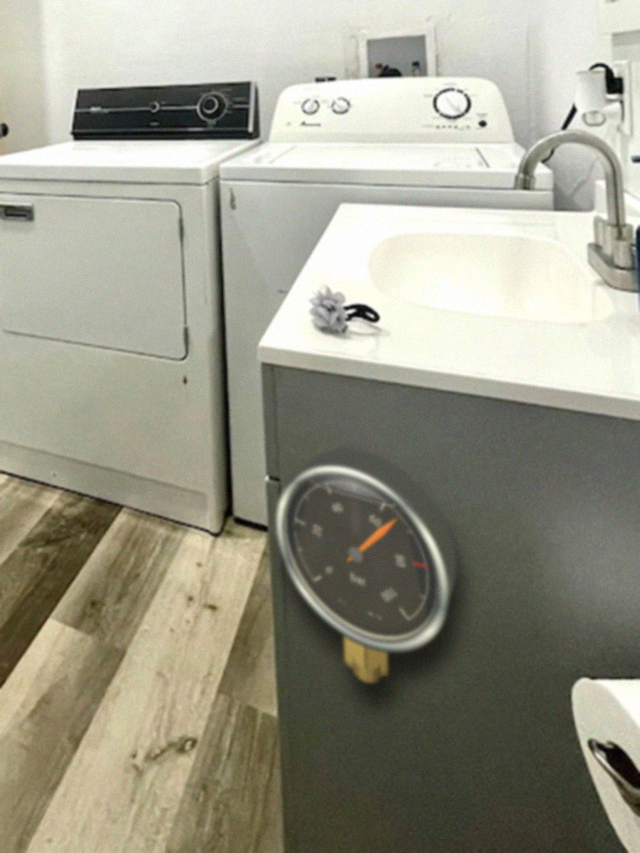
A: 65 bar
